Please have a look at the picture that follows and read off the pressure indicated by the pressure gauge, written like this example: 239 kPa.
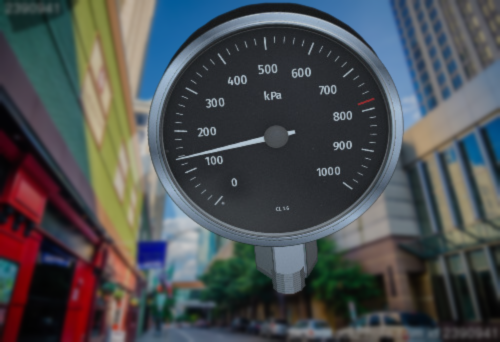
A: 140 kPa
